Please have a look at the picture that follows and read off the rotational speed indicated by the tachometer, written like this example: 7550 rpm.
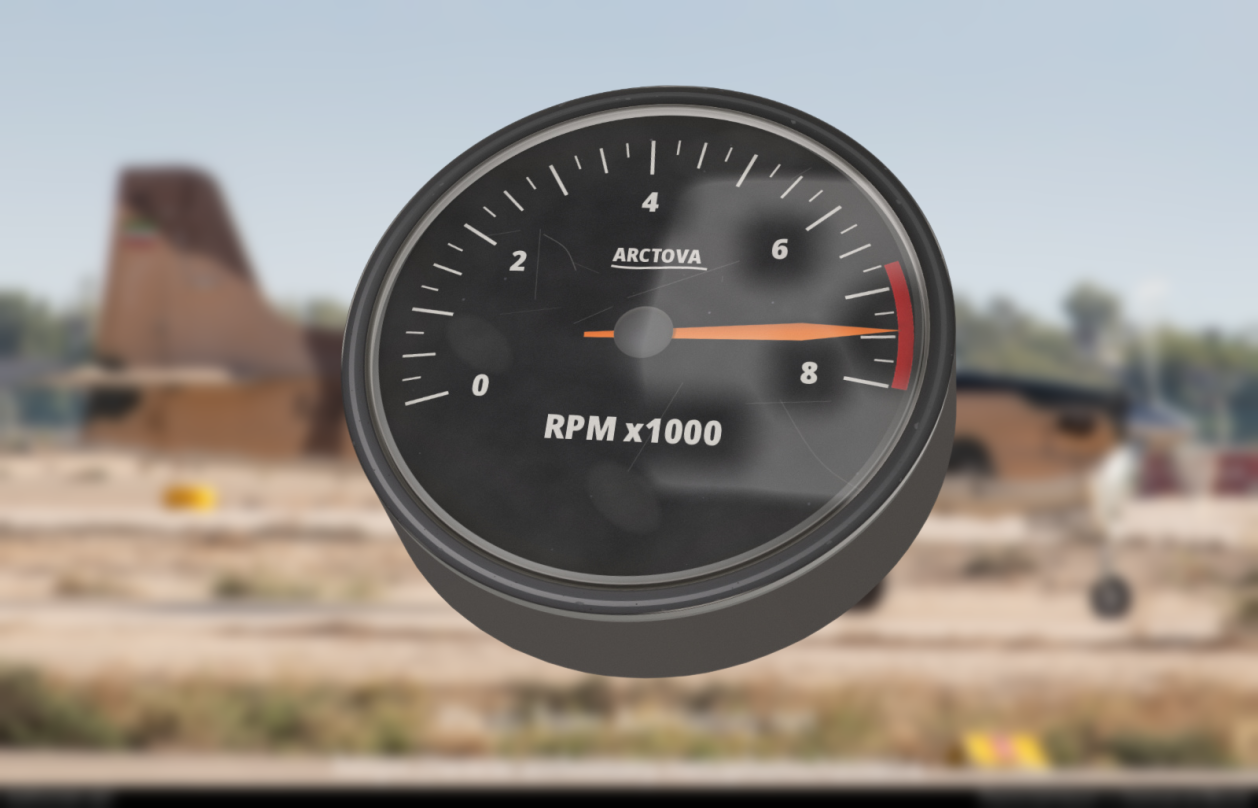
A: 7500 rpm
